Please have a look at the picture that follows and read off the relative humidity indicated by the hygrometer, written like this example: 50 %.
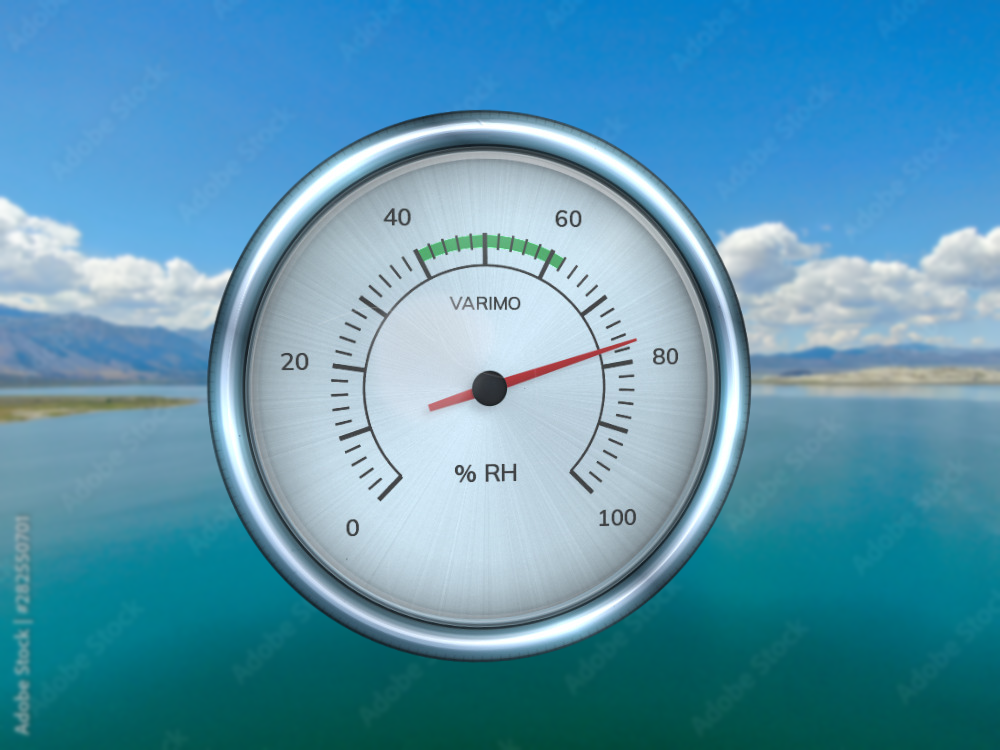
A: 77 %
